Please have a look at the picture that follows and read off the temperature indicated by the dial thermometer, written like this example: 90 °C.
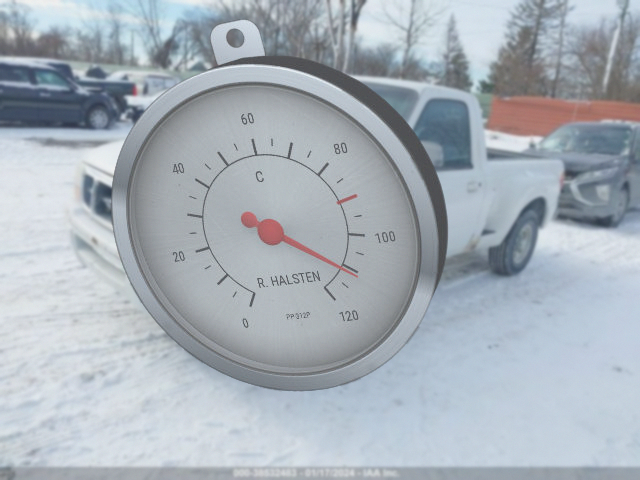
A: 110 °C
